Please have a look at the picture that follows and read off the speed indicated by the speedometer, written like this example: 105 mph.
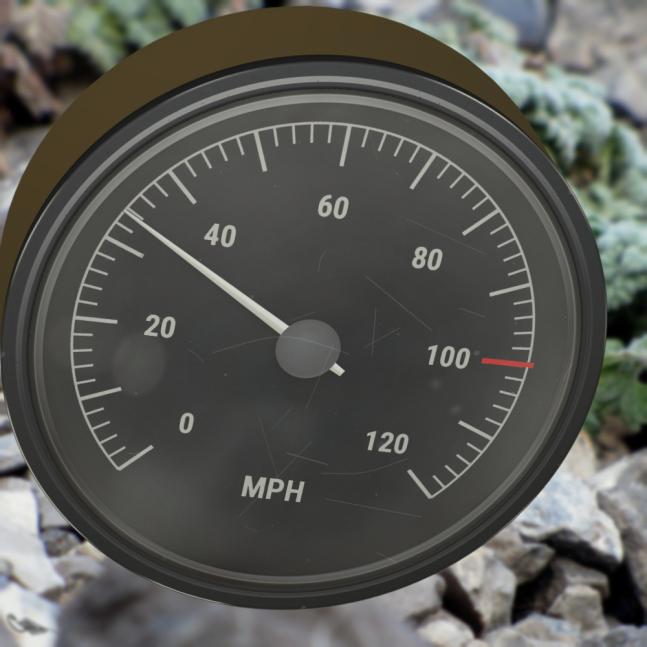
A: 34 mph
